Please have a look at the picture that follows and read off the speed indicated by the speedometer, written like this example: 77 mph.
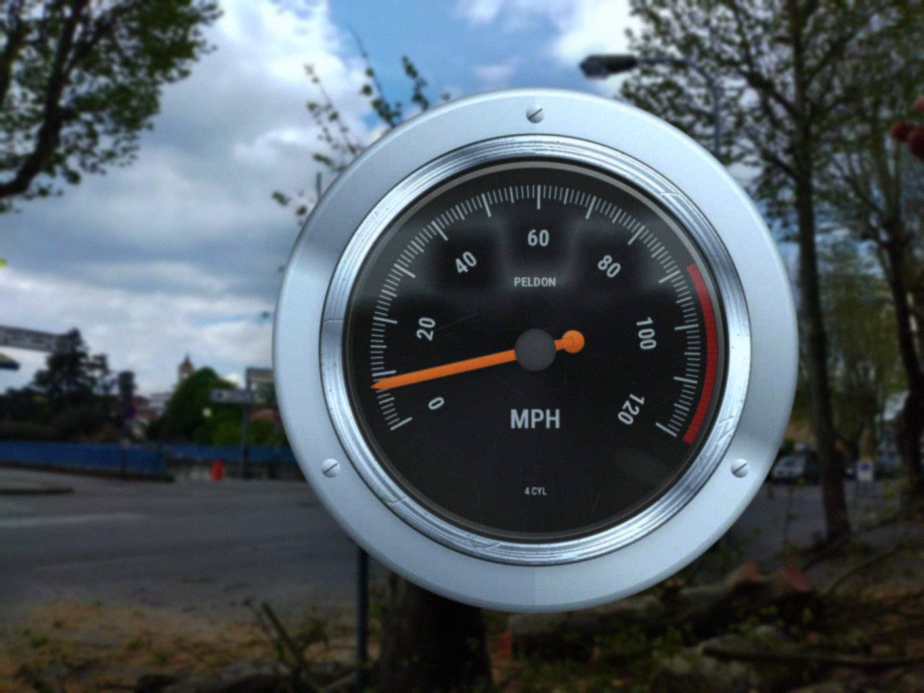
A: 8 mph
